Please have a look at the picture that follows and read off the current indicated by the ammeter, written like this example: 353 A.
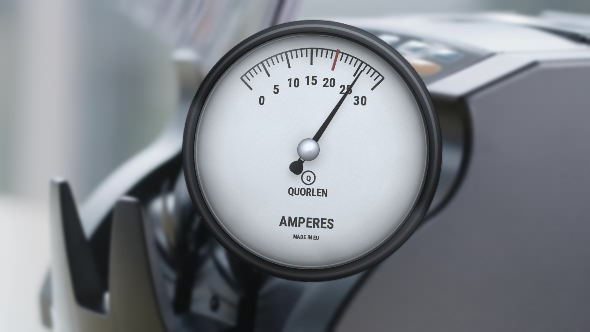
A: 26 A
